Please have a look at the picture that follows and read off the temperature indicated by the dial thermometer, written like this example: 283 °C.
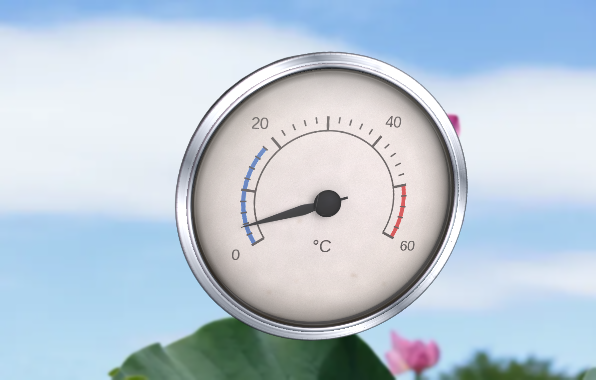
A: 4 °C
